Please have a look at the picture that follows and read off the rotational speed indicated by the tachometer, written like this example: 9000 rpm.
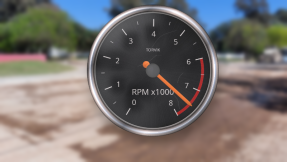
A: 7500 rpm
